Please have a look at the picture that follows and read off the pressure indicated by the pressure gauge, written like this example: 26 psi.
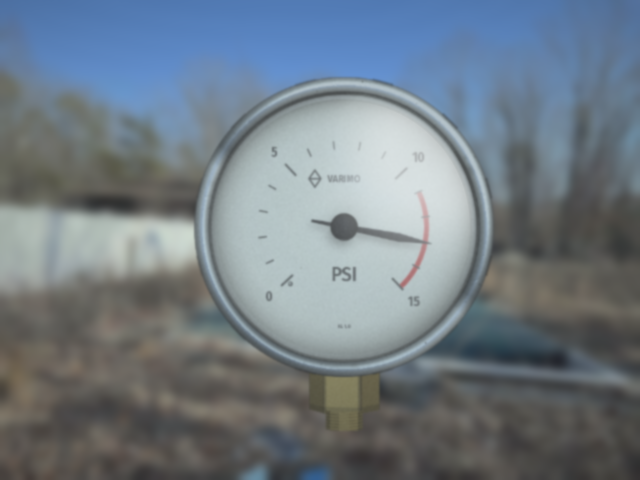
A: 13 psi
